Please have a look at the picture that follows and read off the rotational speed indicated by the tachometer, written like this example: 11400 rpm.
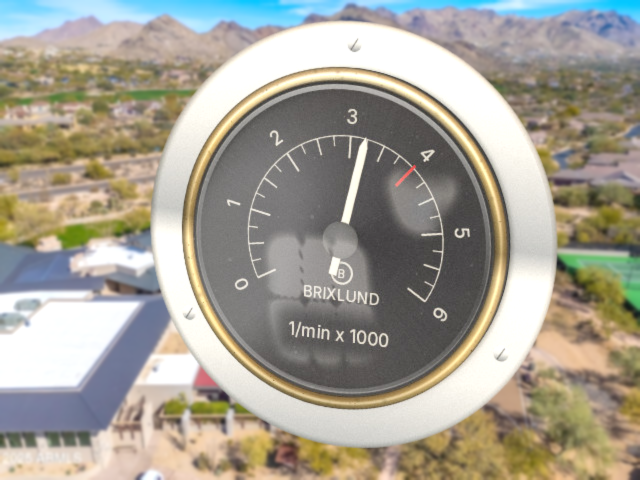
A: 3250 rpm
